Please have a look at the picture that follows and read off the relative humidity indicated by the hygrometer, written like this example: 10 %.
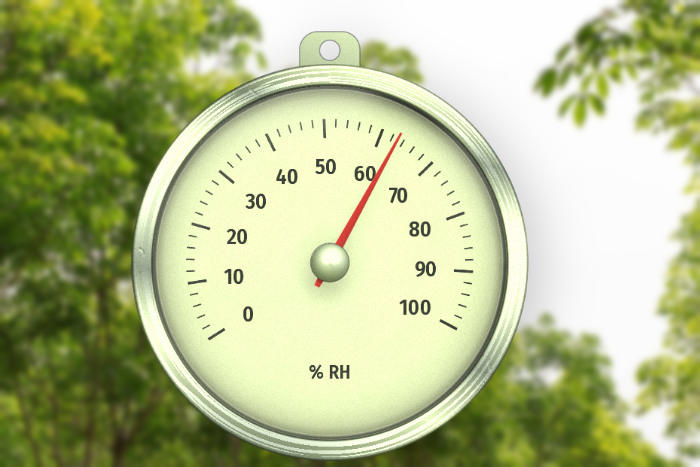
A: 63 %
